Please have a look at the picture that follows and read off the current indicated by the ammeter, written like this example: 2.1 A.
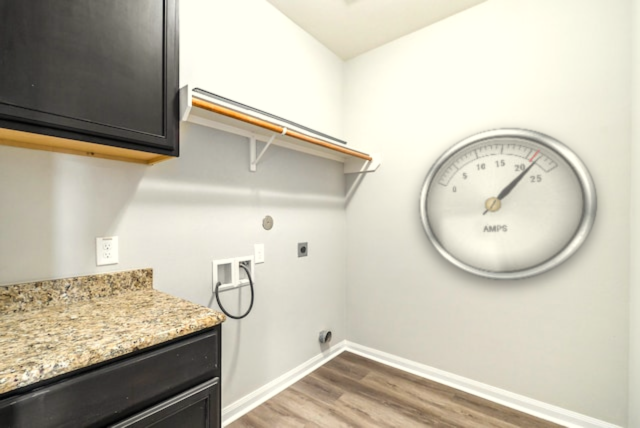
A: 22 A
